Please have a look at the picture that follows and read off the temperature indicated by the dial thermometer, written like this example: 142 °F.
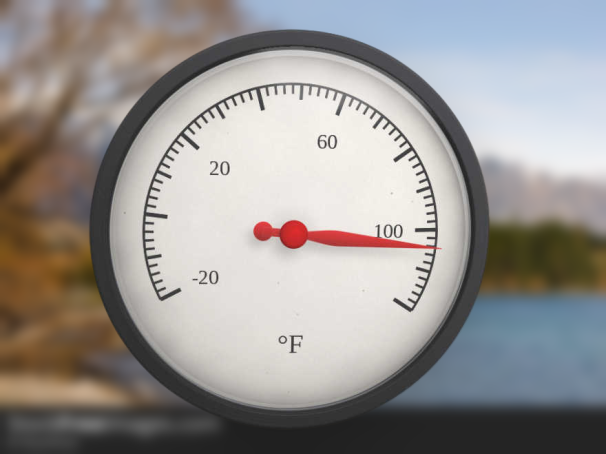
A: 104 °F
